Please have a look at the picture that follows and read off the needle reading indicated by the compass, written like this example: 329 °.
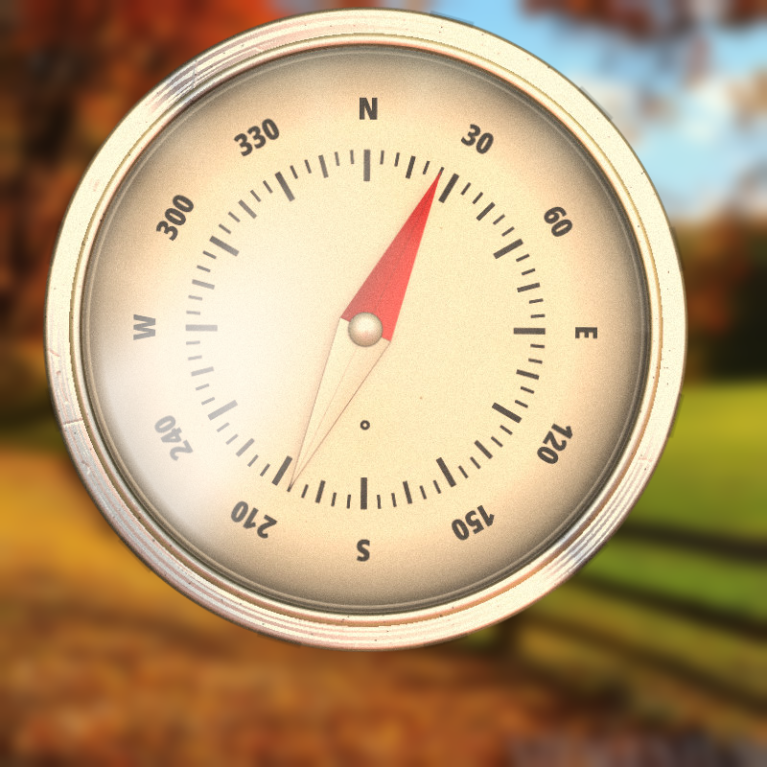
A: 25 °
